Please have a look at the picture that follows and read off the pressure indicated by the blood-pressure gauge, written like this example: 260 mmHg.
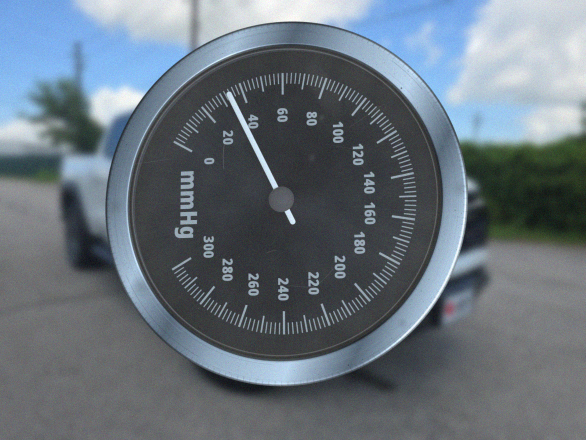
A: 34 mmHg
